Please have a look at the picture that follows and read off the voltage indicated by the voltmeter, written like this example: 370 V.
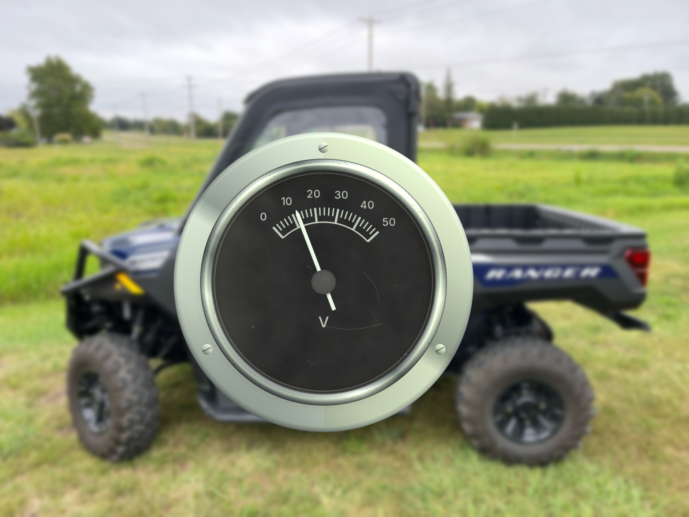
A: 12 V
